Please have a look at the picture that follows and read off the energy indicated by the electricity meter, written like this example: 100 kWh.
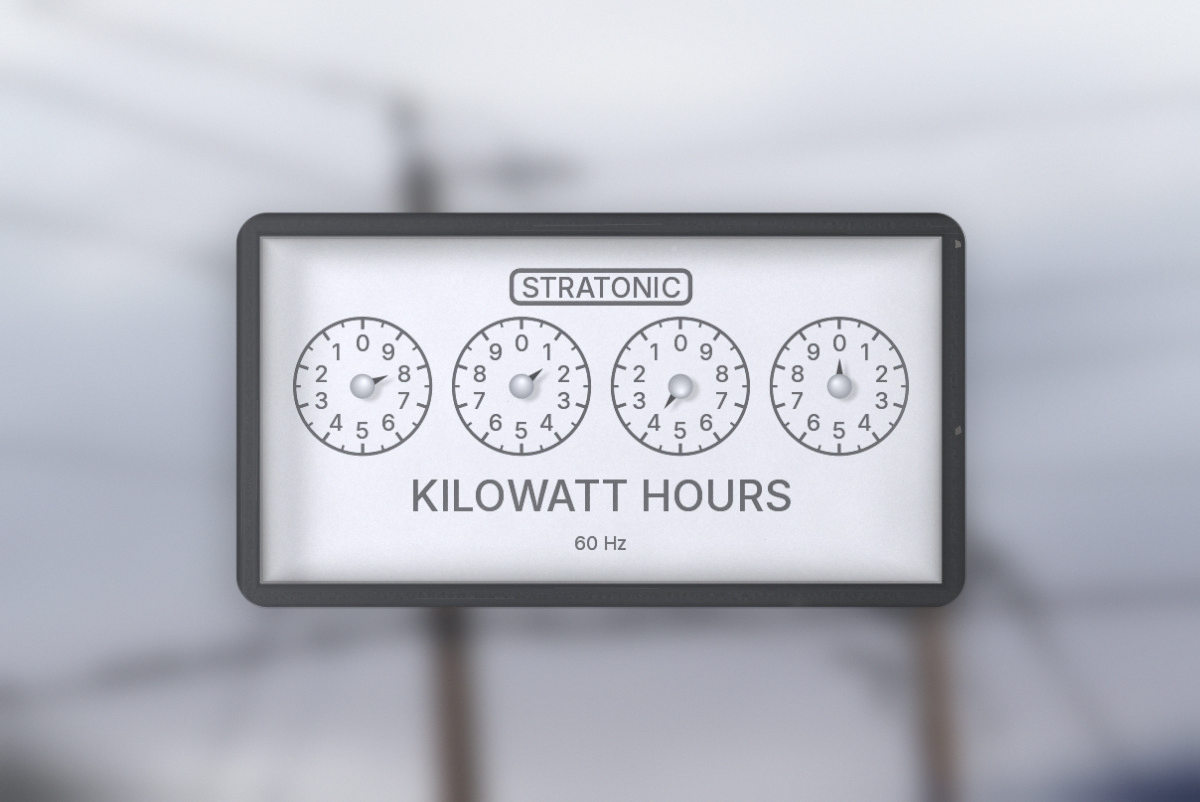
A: 8140 kWh
